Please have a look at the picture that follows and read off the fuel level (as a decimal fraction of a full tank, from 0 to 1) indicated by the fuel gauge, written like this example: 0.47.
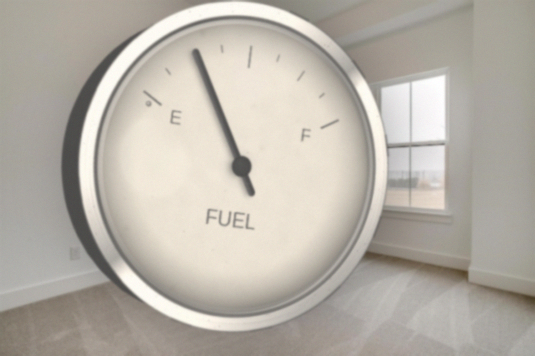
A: 0.25
